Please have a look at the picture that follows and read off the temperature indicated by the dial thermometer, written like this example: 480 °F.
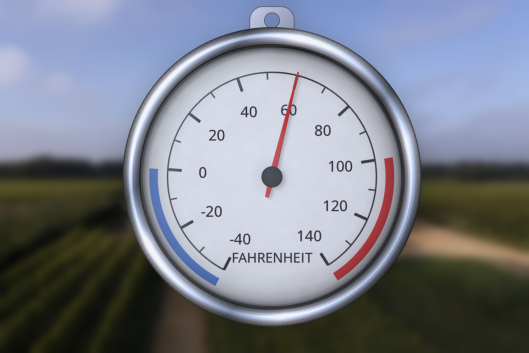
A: 60 °F
